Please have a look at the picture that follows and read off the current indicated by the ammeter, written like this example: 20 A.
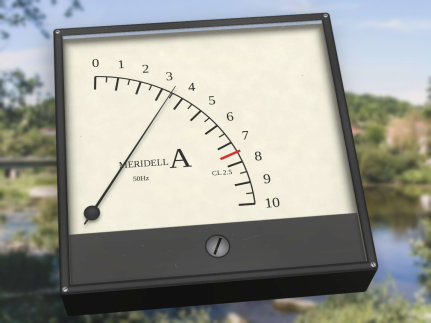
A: 3.5 A
